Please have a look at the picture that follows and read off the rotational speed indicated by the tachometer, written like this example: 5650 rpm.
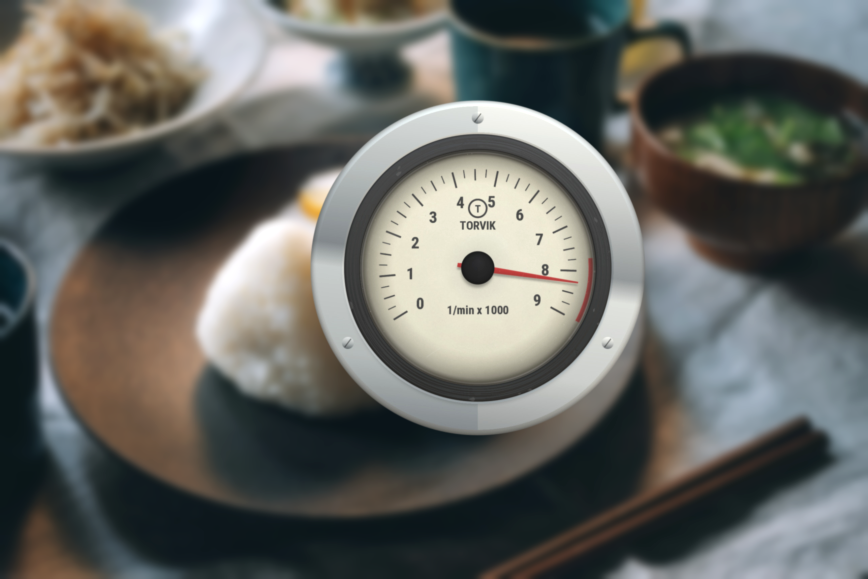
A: 8250 rpm
